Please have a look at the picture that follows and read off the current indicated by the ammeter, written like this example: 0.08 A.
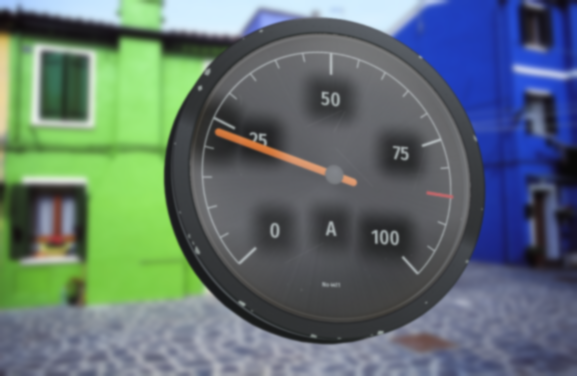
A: 22.5 A
